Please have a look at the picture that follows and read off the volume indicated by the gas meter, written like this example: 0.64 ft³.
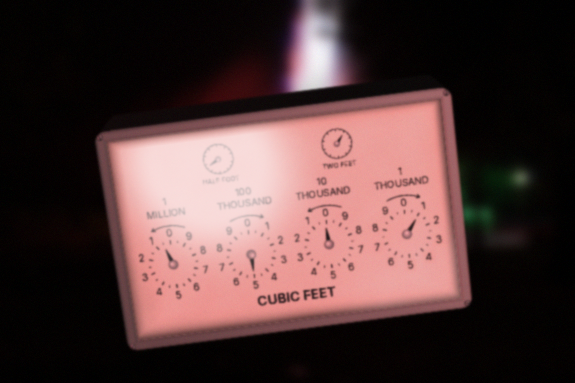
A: 50100 ft³
